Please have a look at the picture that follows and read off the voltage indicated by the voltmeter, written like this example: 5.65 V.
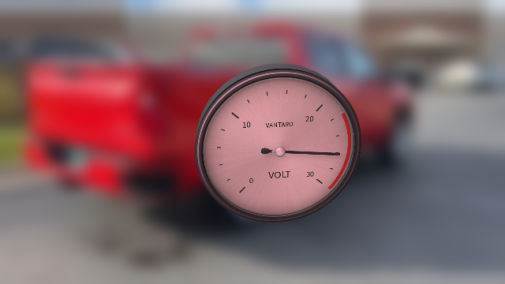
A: 26 V
